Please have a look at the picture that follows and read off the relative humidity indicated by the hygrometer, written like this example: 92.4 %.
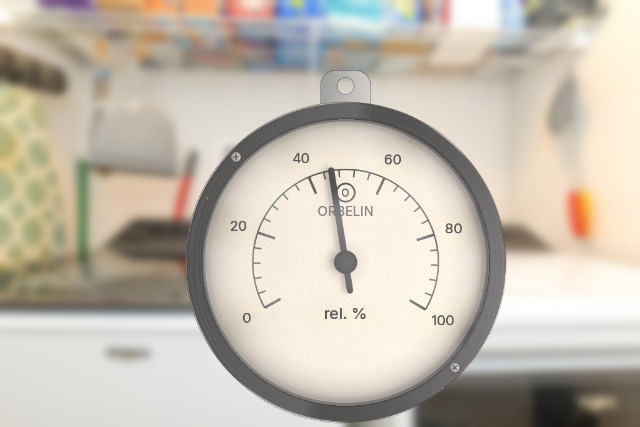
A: 46 %
